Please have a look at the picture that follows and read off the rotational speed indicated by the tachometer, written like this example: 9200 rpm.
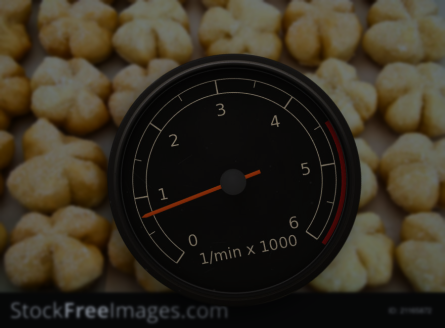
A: 750 rpm
